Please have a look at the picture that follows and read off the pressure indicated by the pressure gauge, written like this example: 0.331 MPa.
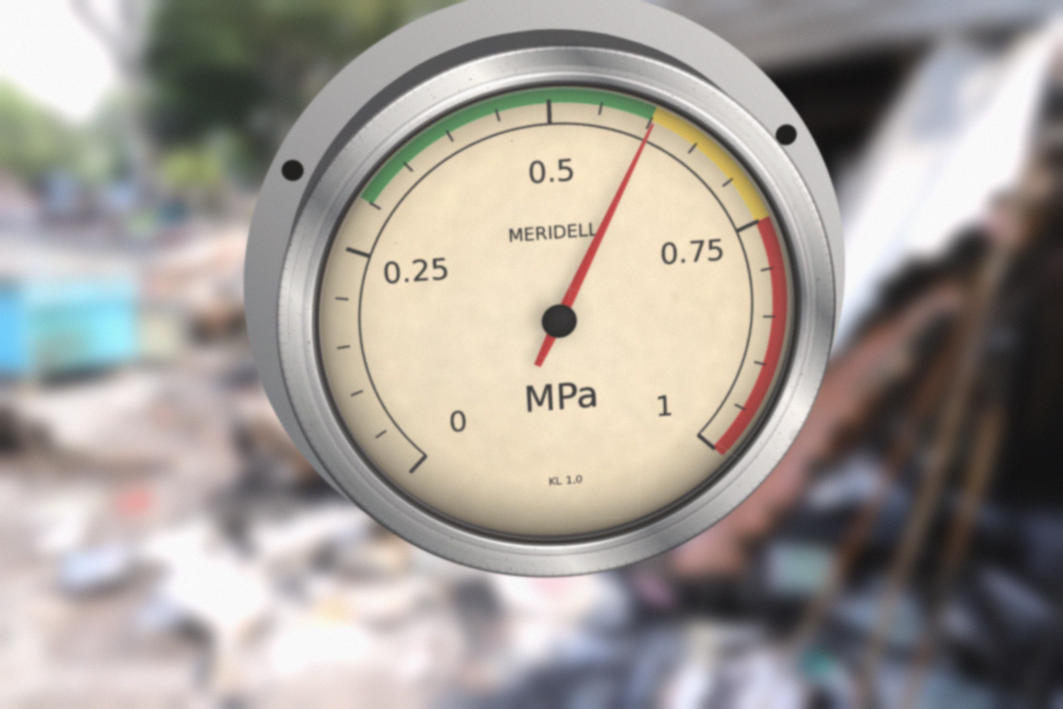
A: 0.6 MPa
